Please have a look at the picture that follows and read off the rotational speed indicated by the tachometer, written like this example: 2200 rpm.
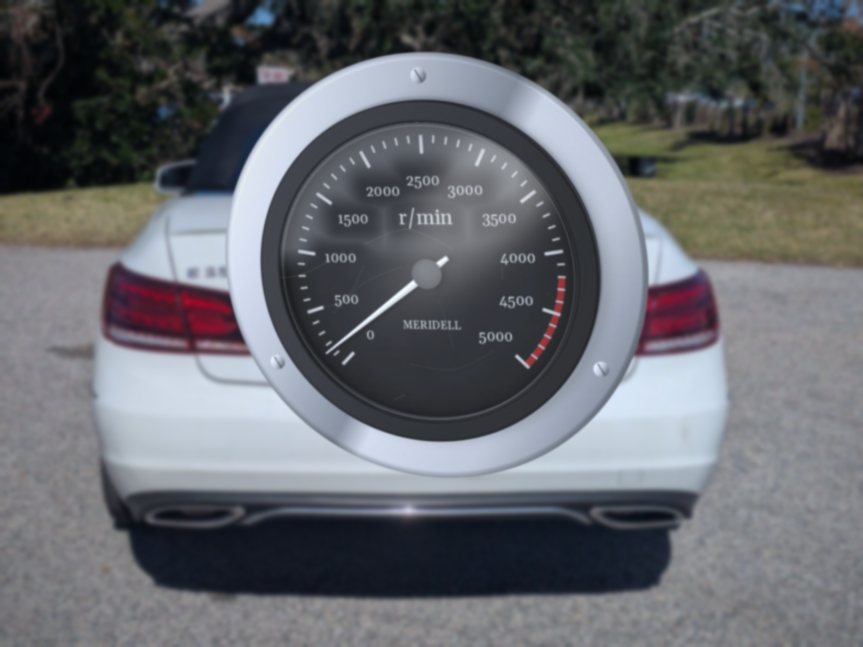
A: 150 rpm
